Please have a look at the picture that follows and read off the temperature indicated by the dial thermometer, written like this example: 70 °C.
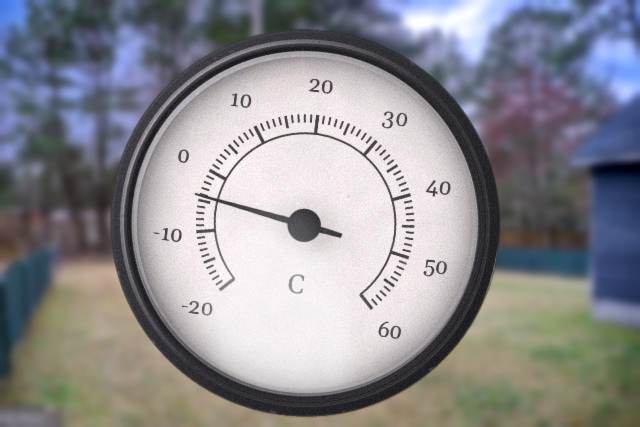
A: -4 °C
